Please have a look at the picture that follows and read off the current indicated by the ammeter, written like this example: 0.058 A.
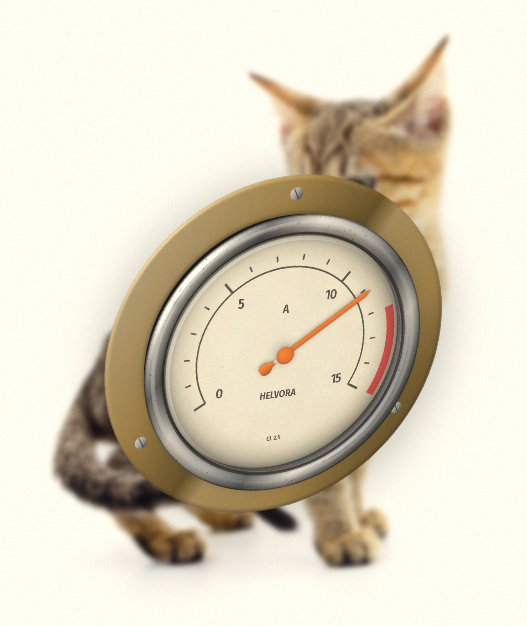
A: 11 A
